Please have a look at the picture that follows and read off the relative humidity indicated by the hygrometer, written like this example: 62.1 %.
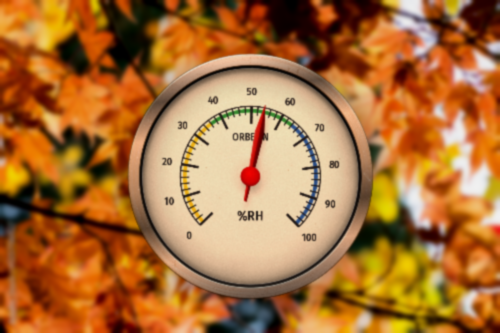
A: 54 %
